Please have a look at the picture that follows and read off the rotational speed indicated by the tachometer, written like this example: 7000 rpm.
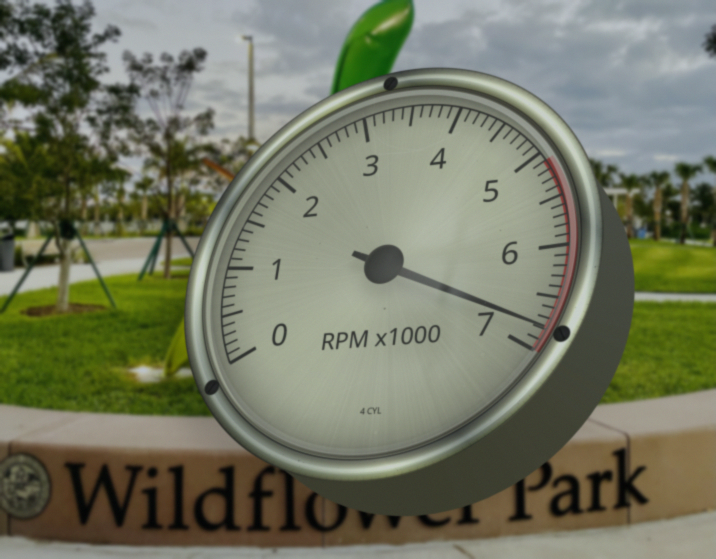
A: 6800 rpm
